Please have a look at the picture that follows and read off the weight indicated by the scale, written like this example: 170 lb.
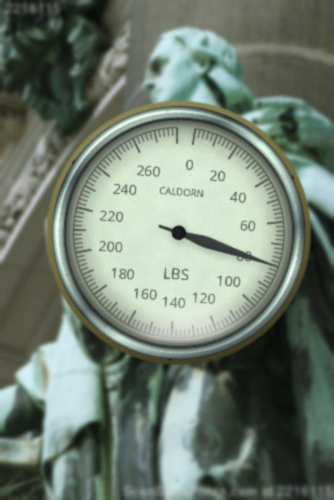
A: 80 lb
